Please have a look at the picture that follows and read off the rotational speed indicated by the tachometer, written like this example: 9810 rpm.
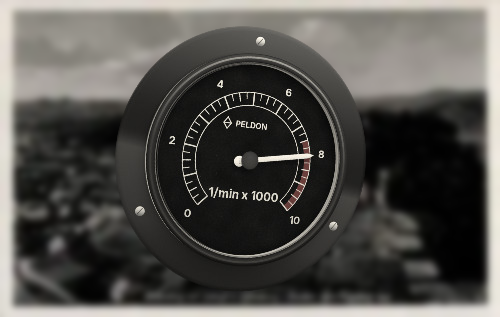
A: 8000 rpm
